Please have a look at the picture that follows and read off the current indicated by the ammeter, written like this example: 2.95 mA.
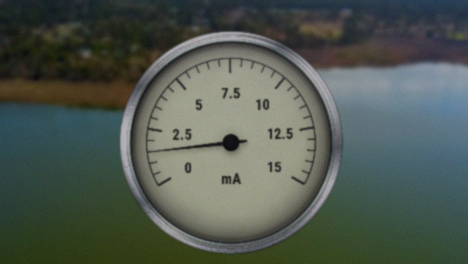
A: 1.5 mA
